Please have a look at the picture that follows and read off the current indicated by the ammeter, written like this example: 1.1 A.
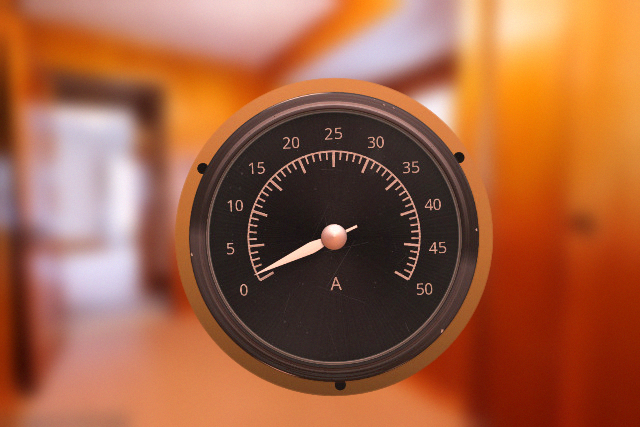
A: 1 A
